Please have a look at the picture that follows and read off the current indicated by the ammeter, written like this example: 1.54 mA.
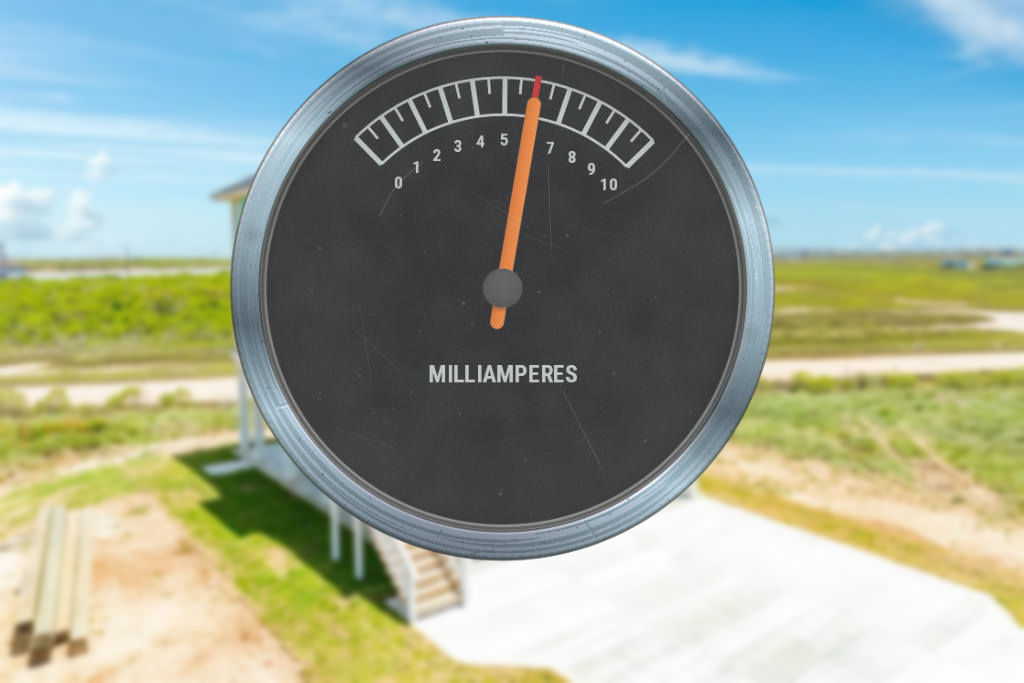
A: 6 mA
